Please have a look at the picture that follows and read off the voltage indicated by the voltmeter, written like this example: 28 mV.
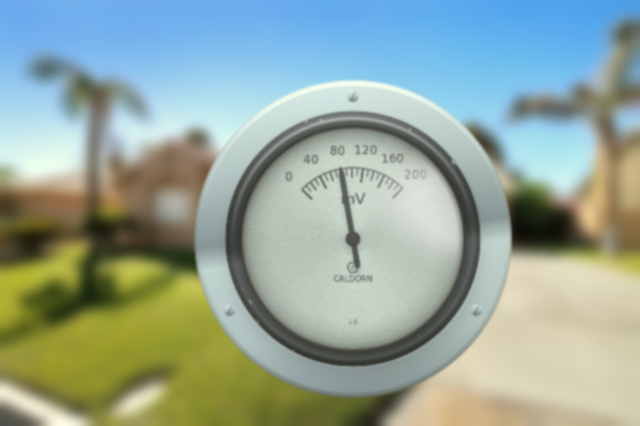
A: 80 mV
